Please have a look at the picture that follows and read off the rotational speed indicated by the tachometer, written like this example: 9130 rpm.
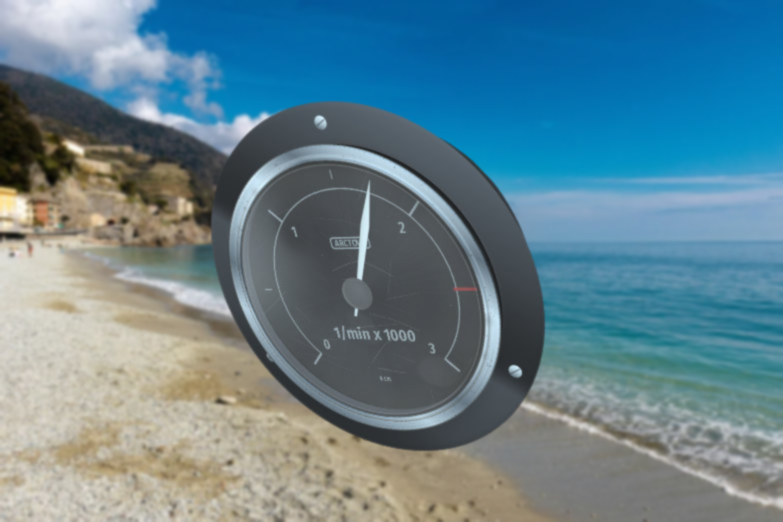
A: 1750 rpm
